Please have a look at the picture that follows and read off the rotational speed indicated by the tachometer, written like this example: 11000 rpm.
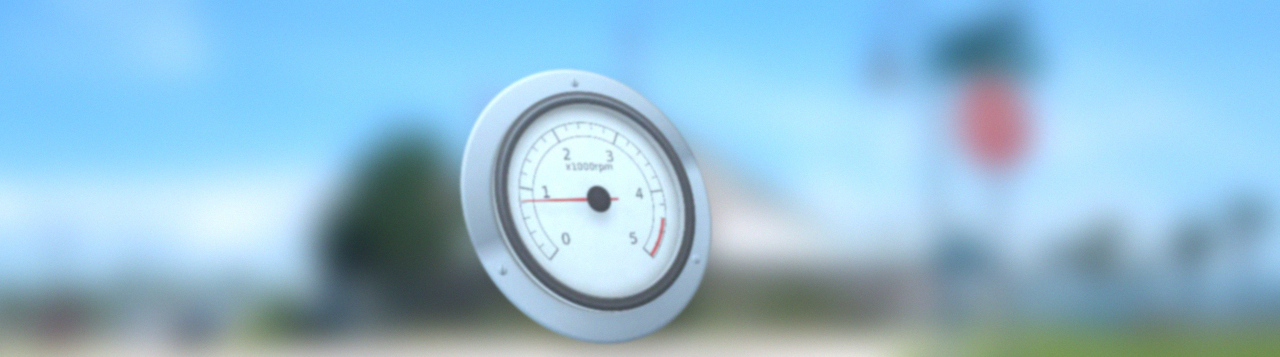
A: 800 rpm
